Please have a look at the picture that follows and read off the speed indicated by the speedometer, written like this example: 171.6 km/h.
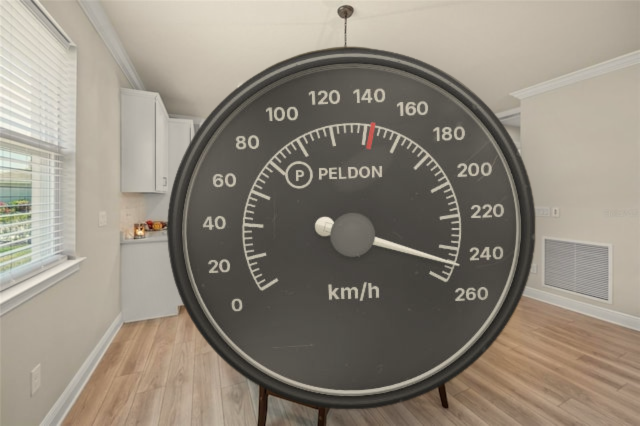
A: 248 km/h
